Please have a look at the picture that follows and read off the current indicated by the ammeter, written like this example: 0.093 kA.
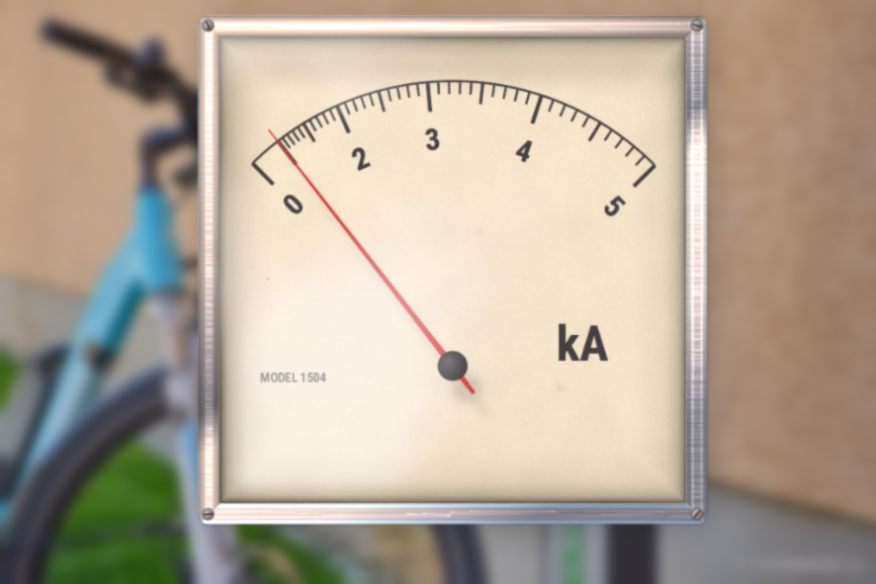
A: 1 kA
